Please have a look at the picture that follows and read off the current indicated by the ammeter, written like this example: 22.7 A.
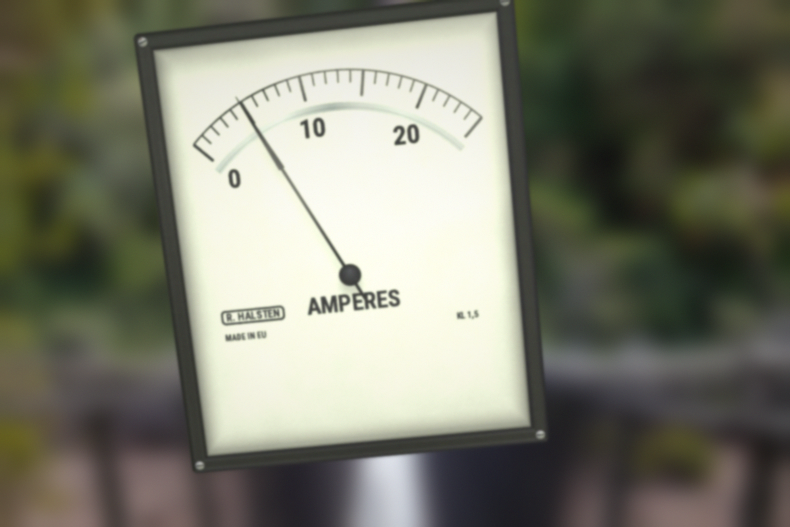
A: 5 A
